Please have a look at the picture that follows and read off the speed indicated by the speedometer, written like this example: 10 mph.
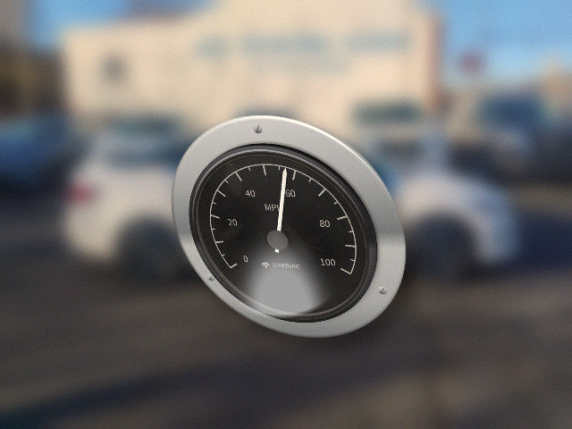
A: 57.5 mph
